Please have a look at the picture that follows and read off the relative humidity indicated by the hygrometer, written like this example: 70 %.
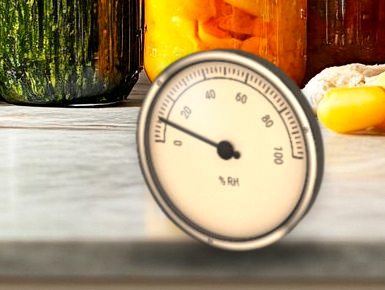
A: 10 %
